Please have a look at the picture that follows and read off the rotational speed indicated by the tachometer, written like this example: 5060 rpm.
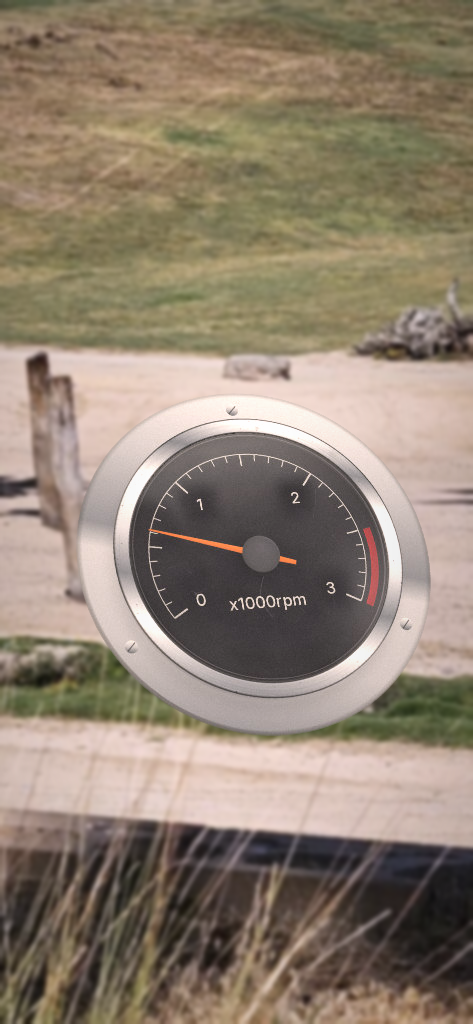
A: 600 rpm
